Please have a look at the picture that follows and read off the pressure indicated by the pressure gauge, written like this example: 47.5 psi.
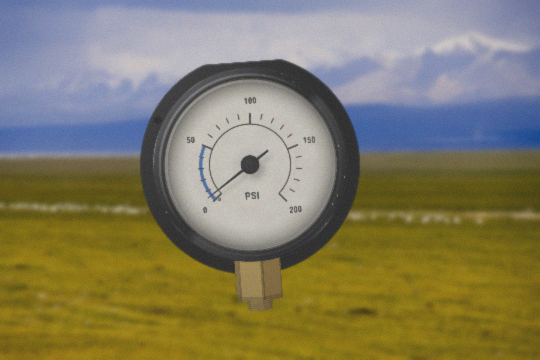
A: 5 psi
